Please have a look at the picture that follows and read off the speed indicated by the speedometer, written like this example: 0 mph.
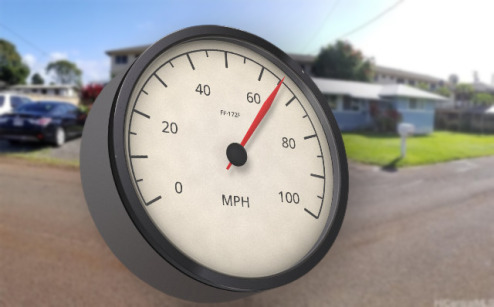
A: 65 mph
